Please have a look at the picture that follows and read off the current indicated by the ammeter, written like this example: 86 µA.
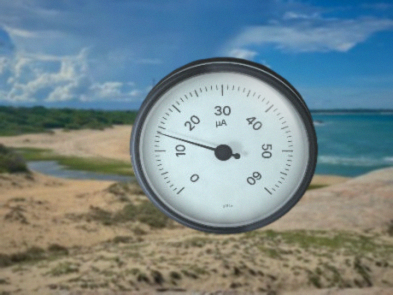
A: 14 µA
